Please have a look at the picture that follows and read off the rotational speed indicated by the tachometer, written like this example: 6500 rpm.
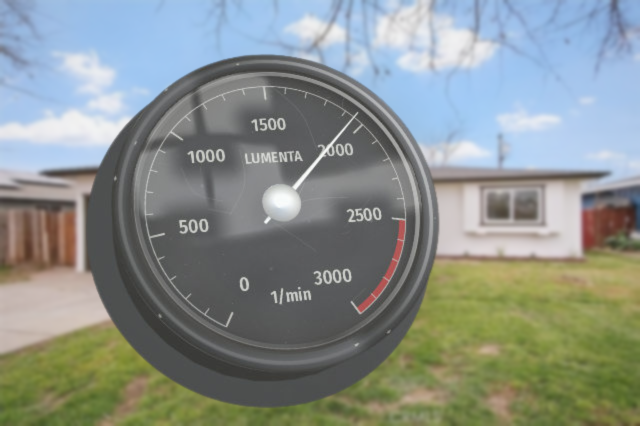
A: 1950 rpm
